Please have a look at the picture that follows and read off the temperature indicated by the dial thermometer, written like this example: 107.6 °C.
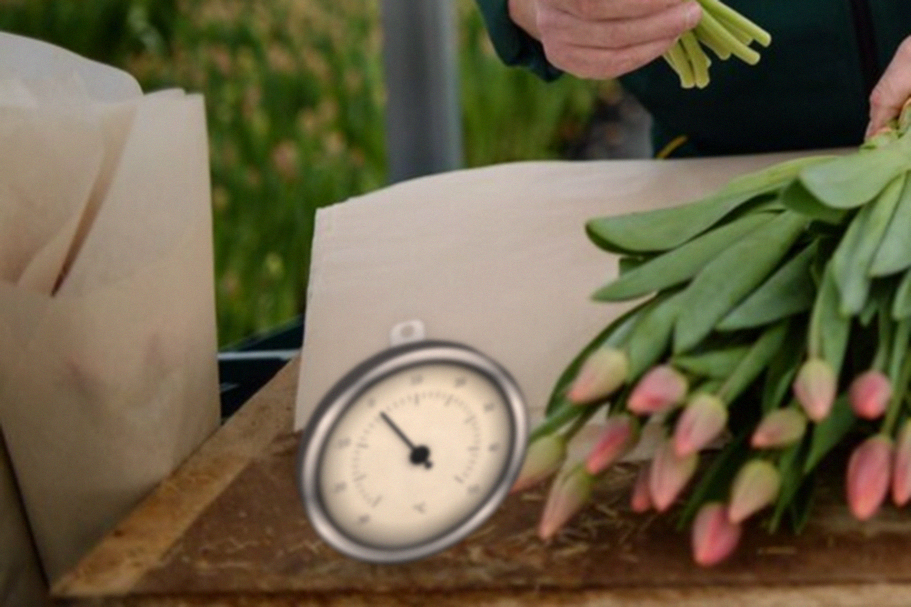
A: 0 °C
